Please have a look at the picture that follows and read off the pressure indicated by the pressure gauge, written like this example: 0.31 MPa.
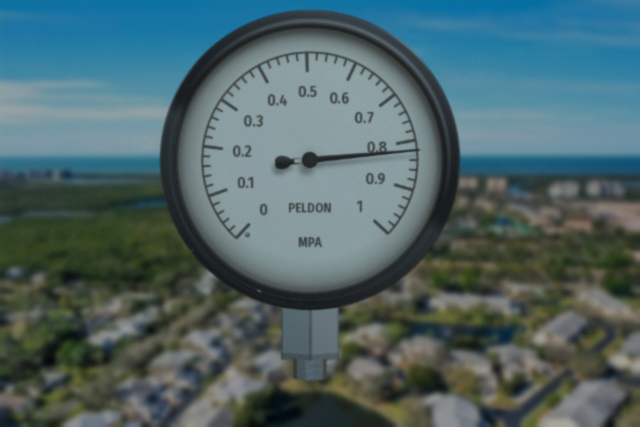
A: 0.82 MPa
